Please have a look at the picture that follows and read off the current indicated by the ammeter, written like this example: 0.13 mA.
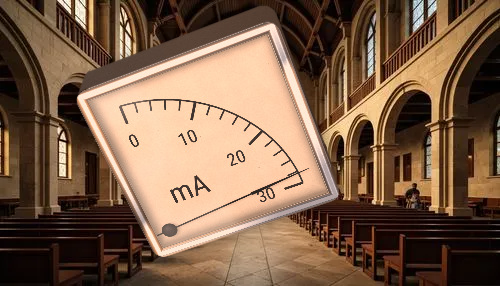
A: 28 mA
